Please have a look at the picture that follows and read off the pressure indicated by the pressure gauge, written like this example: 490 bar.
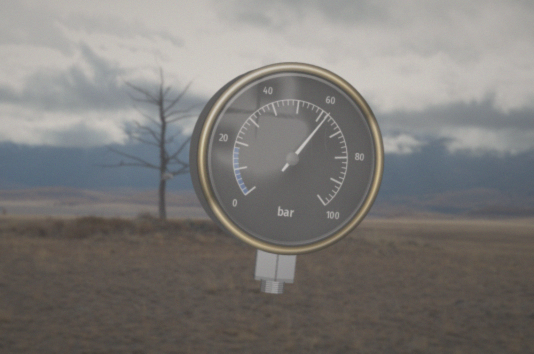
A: 62 bar
